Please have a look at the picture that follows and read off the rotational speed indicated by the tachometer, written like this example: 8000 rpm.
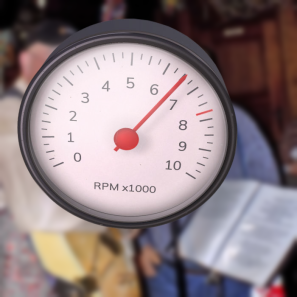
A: 6500 rpm
